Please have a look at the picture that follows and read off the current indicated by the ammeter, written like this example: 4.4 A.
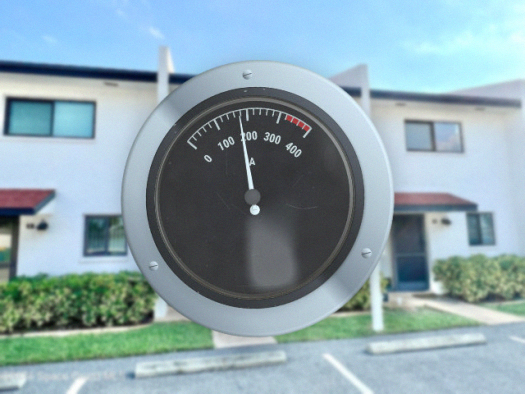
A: 180 A
